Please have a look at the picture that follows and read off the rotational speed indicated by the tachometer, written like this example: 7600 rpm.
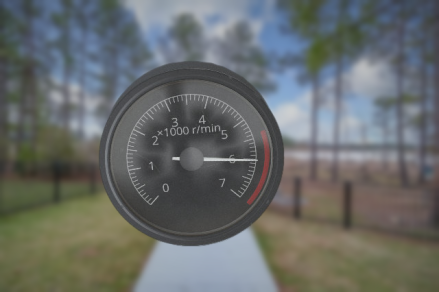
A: 6000 rpm
